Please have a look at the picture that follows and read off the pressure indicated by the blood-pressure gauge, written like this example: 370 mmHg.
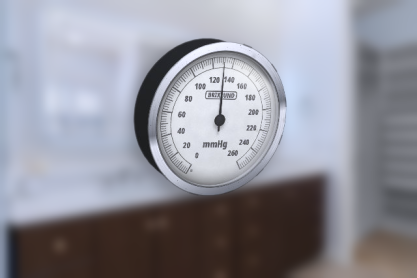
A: 130 mmHg
